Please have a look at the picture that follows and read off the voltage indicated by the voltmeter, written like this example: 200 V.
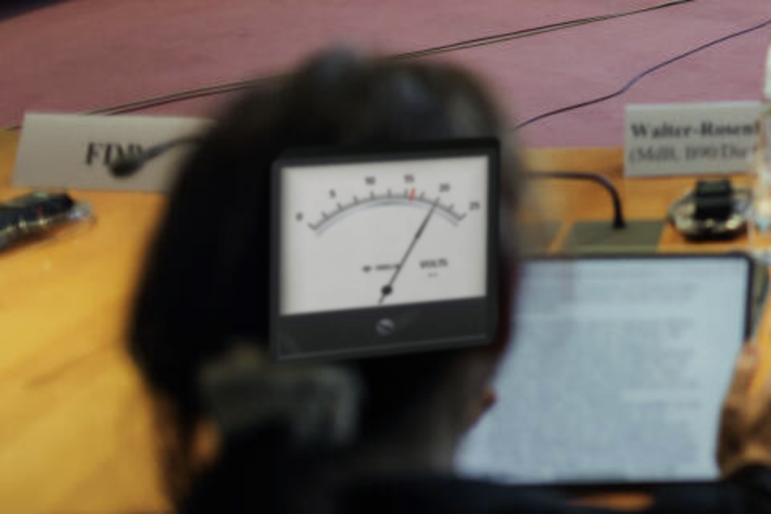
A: 20 V
